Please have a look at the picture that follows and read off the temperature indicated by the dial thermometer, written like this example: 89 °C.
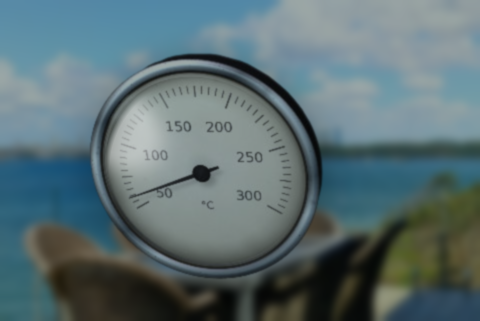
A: 60 °C
